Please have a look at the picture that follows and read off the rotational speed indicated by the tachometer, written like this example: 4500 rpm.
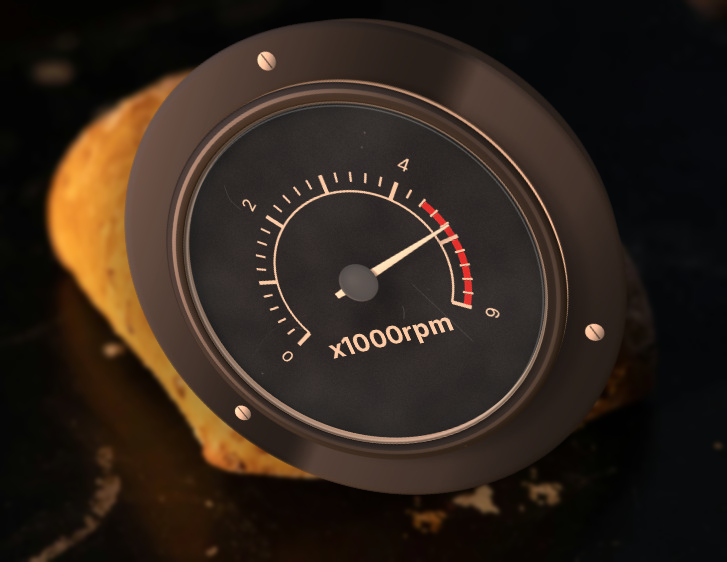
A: 4800 rpm
